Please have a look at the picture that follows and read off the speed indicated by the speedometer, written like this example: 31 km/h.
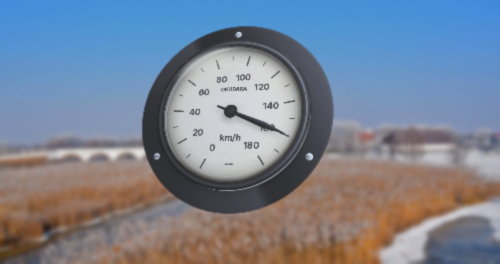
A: 160 km/h
